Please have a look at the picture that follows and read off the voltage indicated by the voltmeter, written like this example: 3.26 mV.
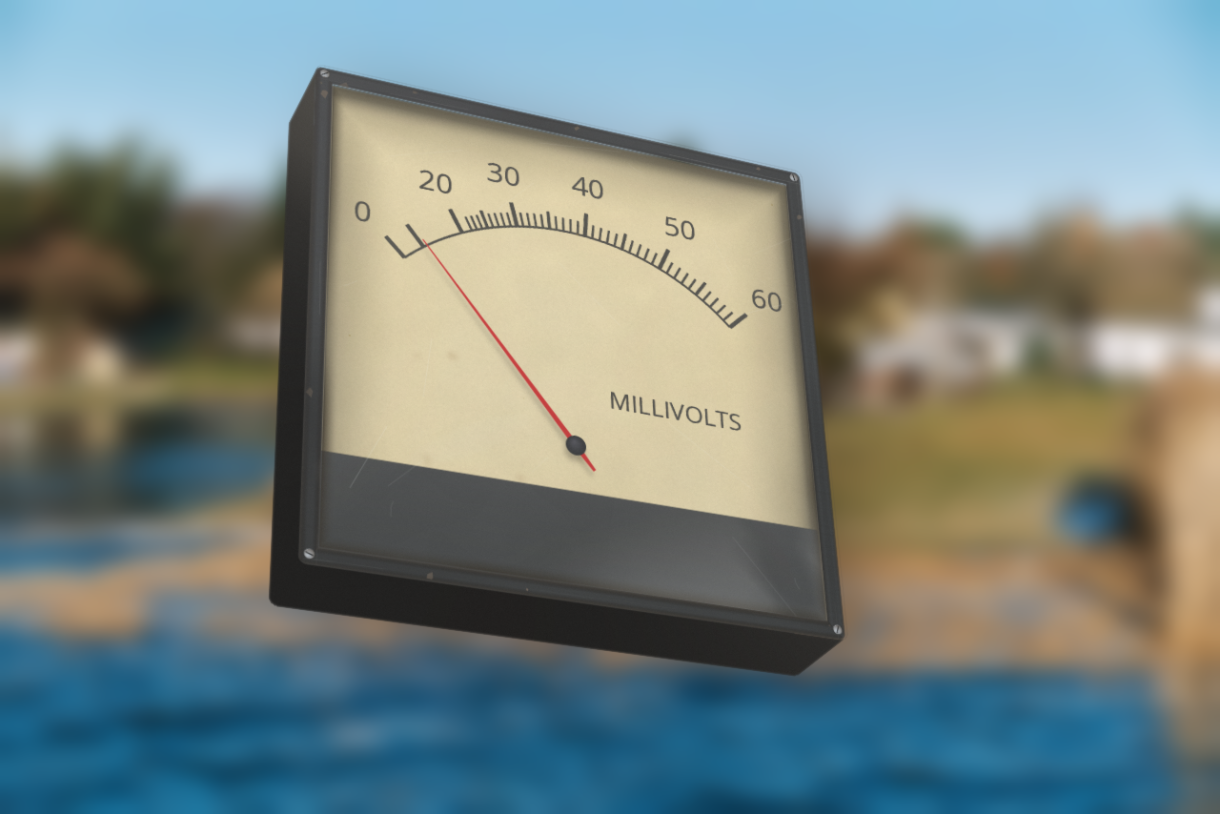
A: 10 mV
